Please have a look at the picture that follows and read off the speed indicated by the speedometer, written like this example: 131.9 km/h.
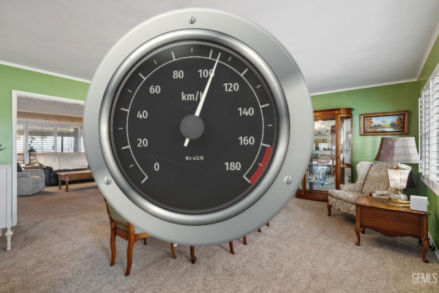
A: 105 km/h
